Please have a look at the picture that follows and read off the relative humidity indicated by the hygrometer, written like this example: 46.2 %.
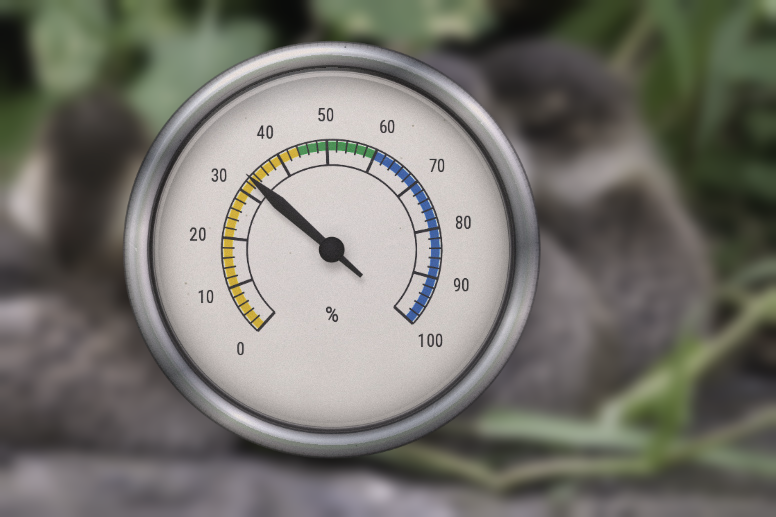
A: 33 %
